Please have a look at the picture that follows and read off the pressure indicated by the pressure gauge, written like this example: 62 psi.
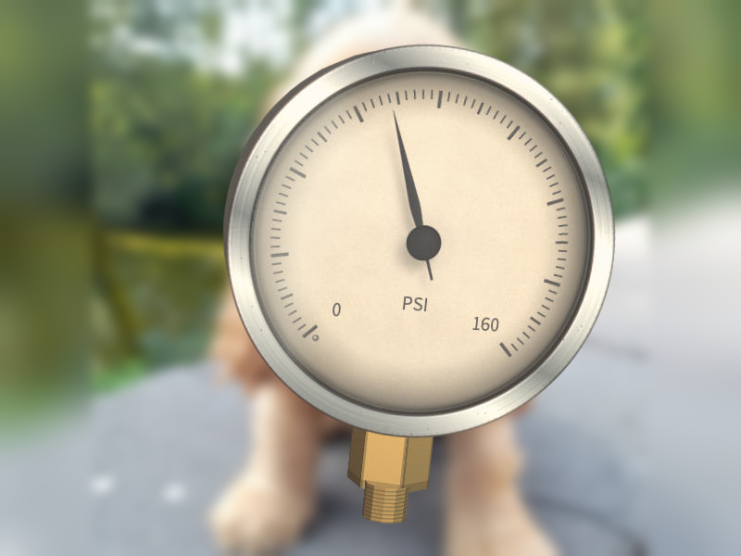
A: 68 psi
